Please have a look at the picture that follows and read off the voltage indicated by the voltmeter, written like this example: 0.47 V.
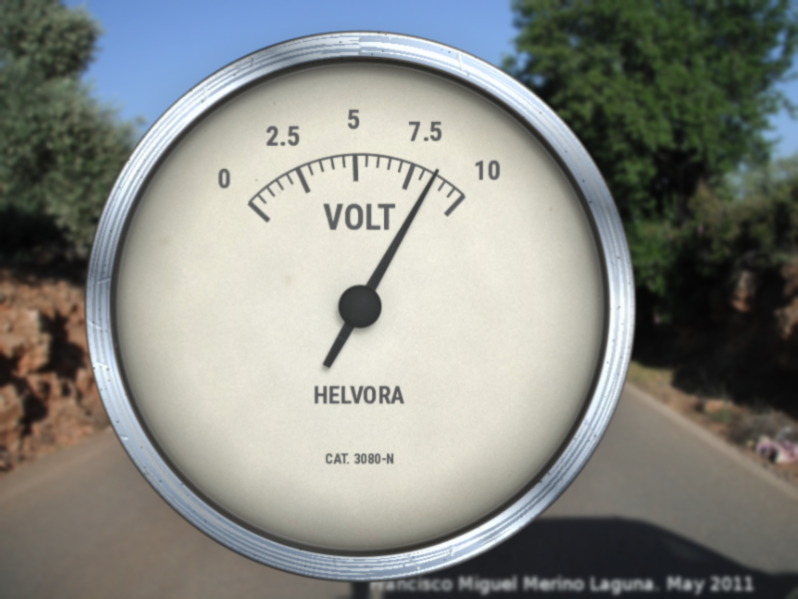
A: 8.5 V
